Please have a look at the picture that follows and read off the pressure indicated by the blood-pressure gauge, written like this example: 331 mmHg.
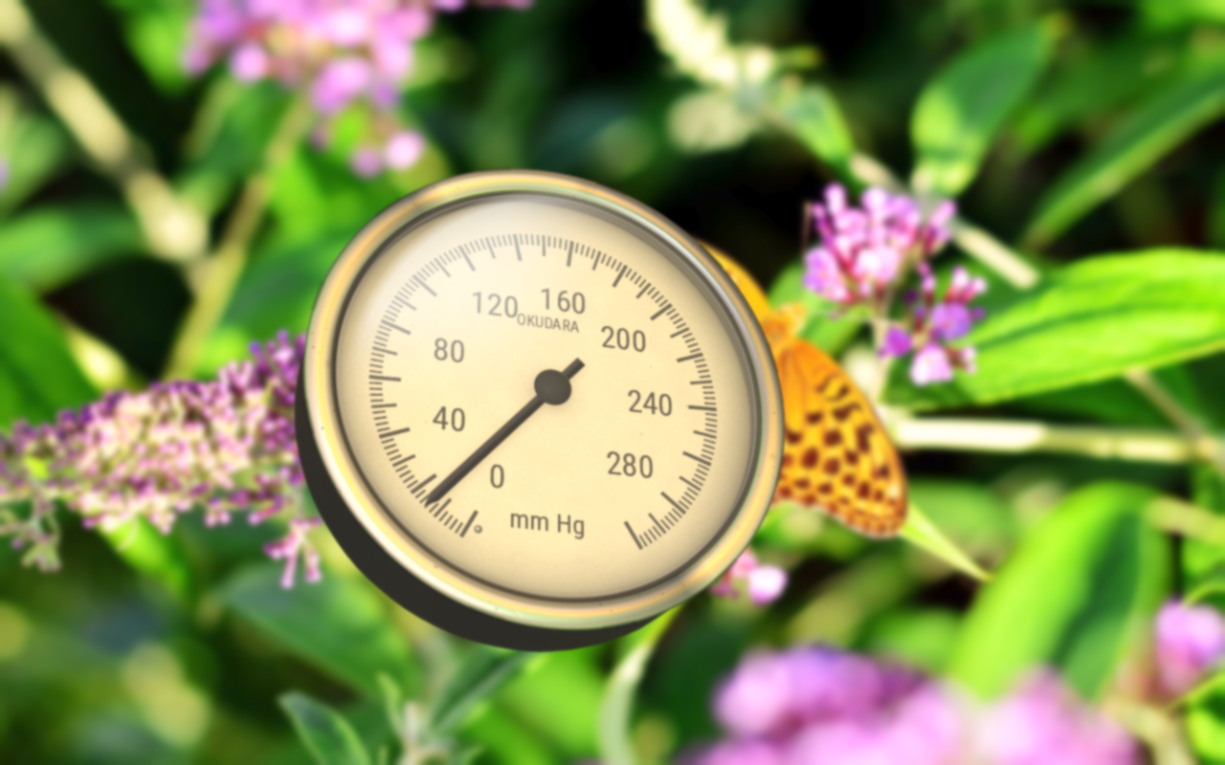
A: 14 mmHg
